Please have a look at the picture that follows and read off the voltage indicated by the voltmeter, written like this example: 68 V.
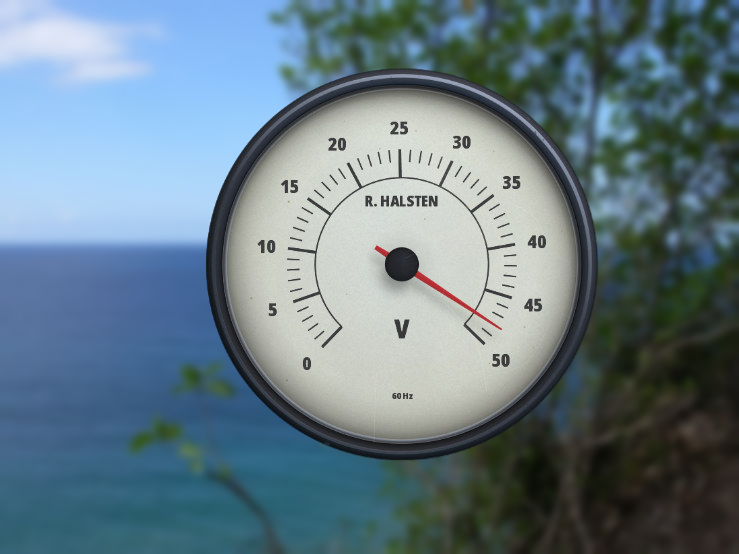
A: 48 V
